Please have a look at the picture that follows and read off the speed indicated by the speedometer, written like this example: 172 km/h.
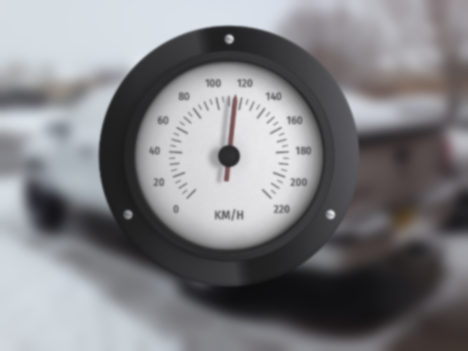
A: 115 km/h
